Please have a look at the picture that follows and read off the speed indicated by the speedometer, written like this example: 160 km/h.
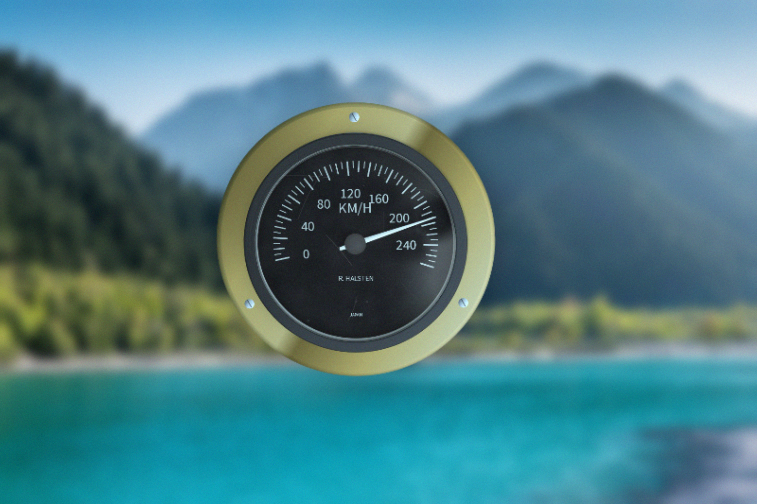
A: 215 km/h
